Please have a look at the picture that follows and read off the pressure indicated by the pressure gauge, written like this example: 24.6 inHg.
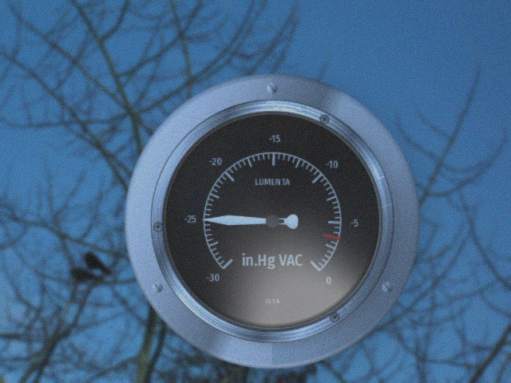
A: -25 inHg
